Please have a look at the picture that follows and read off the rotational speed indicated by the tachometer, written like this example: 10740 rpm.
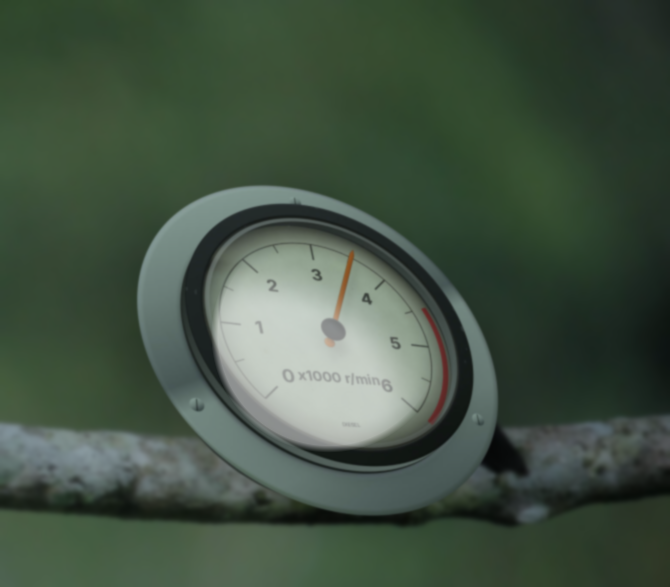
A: 3500 rpm
